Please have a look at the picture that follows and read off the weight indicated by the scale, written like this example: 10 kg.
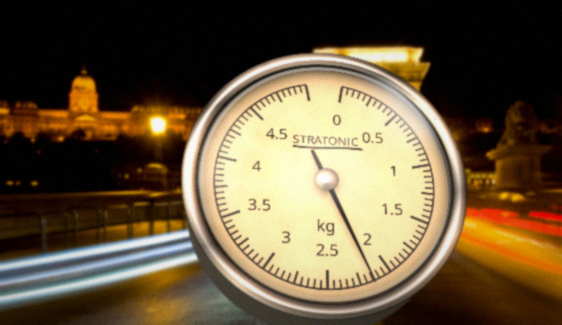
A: 2.15 kg
